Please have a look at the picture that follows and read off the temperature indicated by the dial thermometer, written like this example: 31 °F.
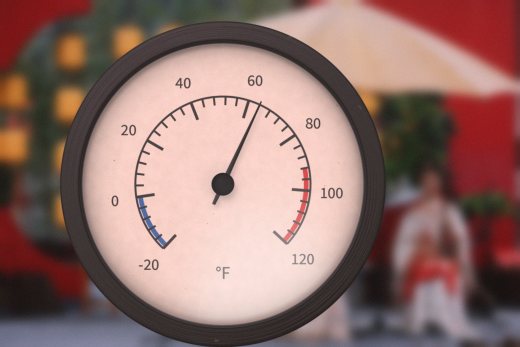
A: 64 °F
